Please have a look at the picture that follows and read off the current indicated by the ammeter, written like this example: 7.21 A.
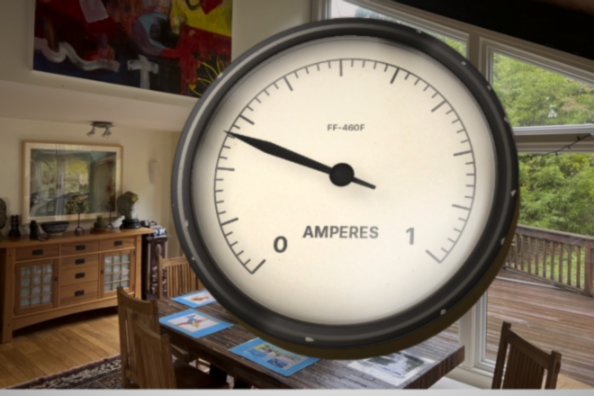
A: 0.26 A
